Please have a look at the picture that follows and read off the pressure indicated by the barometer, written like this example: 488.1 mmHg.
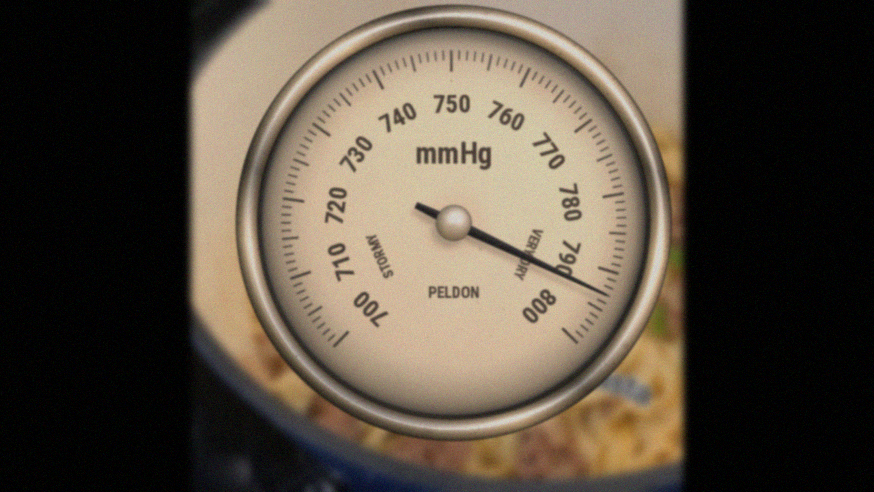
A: 793 mmHg
